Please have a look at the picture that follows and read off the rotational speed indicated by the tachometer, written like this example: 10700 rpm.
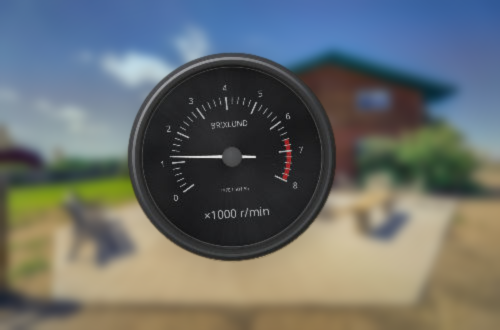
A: 1200 rpm
